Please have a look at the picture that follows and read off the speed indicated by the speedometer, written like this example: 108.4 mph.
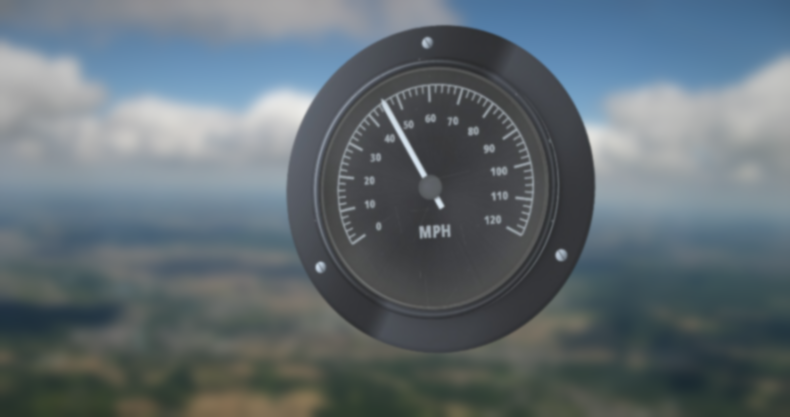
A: 46 mph
